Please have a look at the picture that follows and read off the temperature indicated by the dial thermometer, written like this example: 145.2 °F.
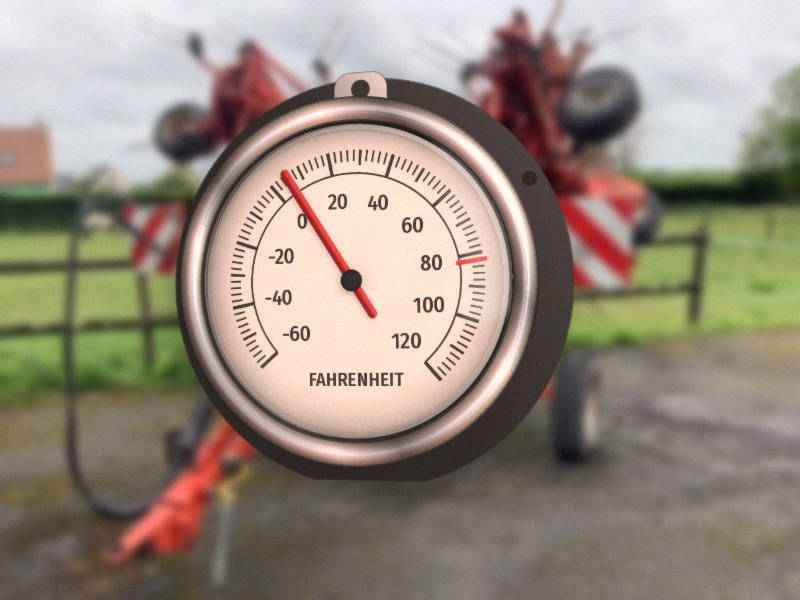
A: 6 °F
